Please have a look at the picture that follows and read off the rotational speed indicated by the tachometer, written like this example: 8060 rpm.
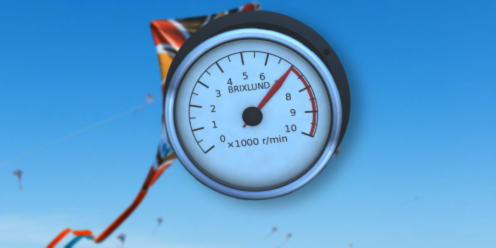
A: 7000 rpm
